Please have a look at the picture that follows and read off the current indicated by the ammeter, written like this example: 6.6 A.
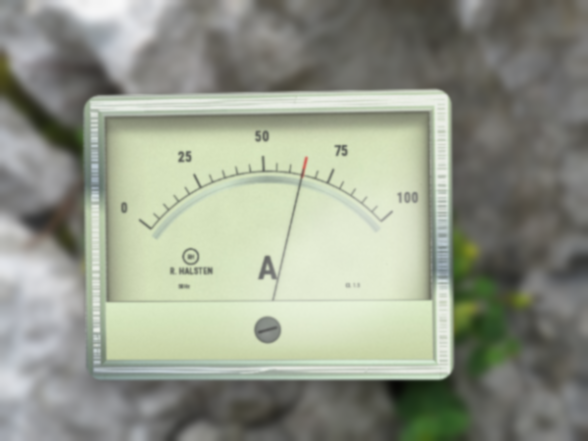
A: 65 A
